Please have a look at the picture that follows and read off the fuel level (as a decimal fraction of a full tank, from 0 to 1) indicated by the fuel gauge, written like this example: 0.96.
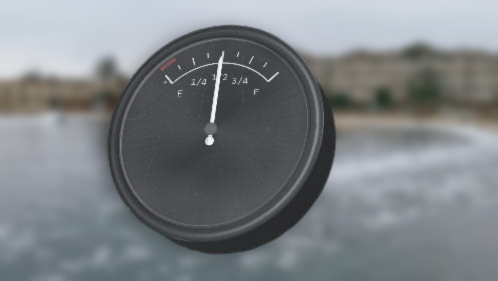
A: 0.5
